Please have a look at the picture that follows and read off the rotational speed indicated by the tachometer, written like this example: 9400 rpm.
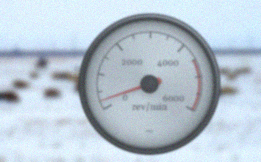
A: 250 rpm
